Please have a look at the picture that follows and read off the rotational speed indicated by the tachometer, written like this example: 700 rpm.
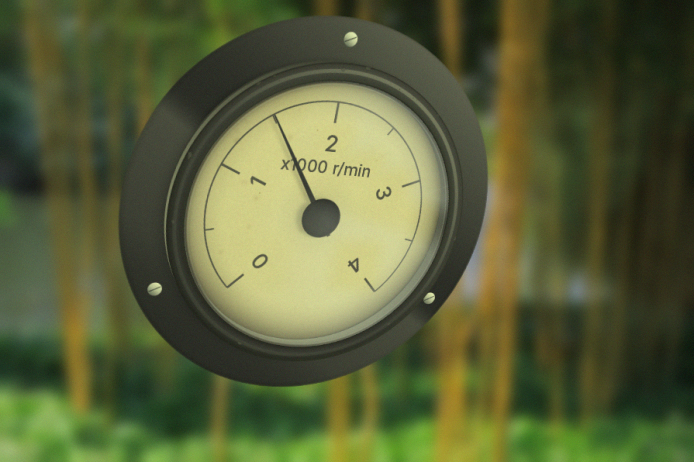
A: 1500 rpm
